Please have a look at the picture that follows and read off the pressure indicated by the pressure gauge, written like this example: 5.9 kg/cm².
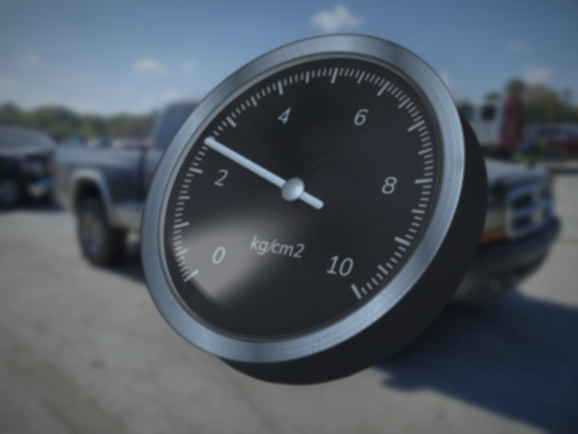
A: 2.5 kg/cm²
